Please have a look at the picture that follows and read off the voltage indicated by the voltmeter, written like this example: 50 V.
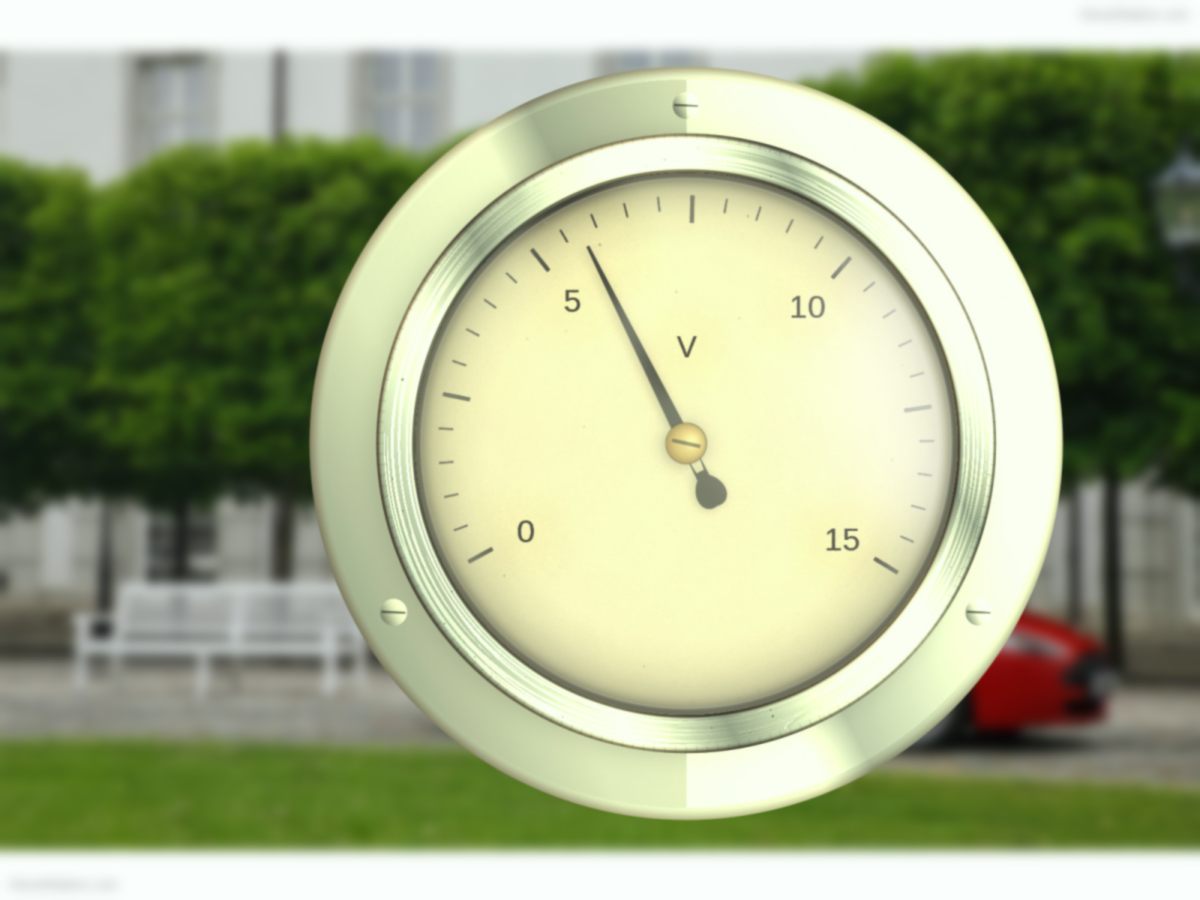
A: 5.75 V
